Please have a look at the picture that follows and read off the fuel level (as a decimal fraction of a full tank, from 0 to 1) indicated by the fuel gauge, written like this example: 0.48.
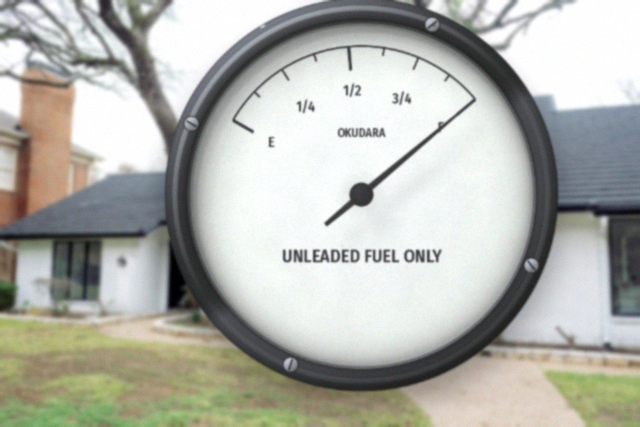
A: 1
